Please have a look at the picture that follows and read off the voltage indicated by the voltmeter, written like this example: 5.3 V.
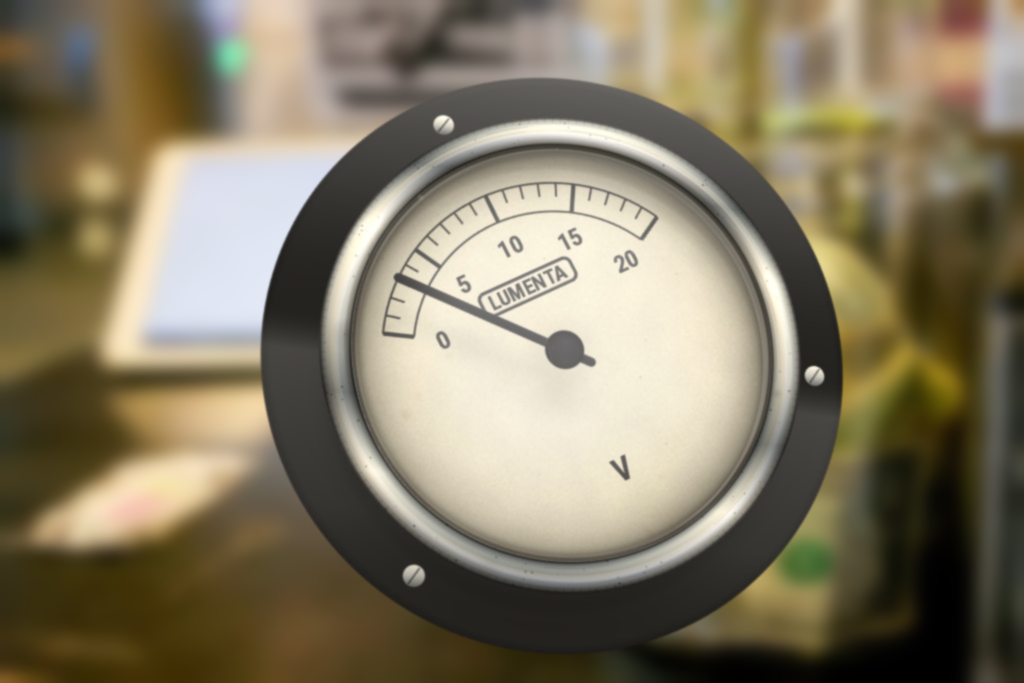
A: 3 V
